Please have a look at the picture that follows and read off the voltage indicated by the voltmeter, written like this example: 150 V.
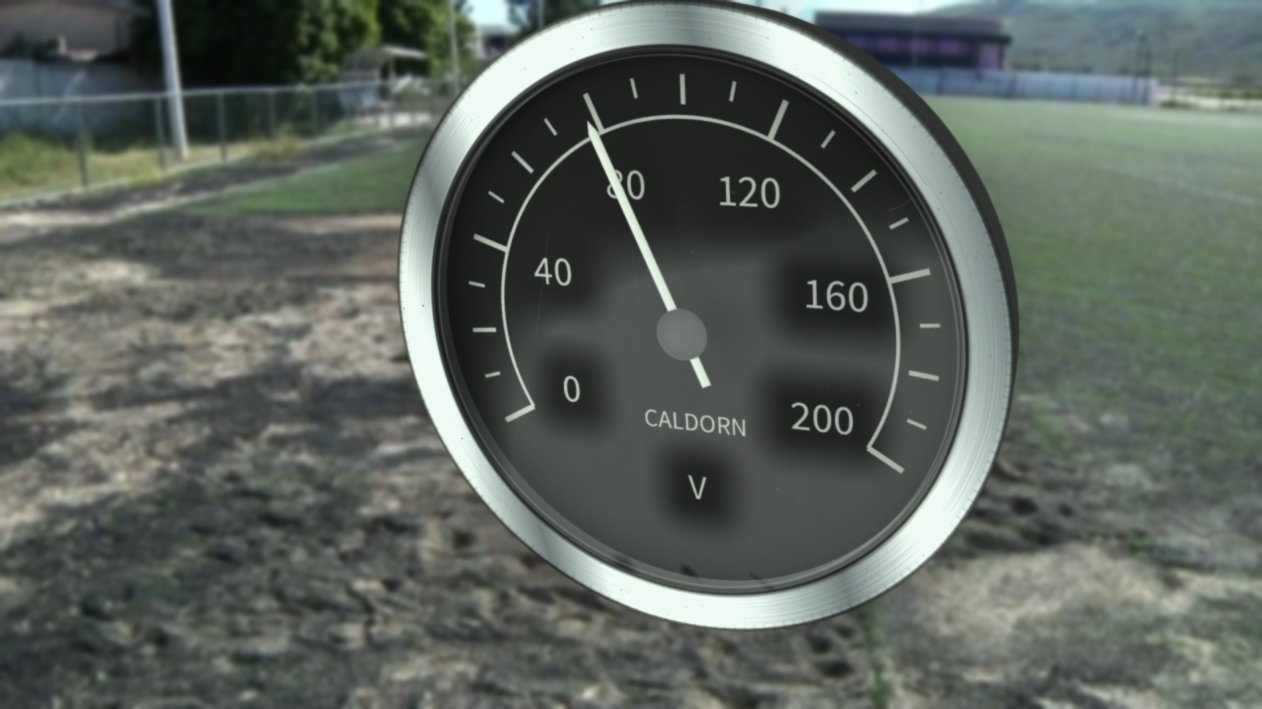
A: 80 V
